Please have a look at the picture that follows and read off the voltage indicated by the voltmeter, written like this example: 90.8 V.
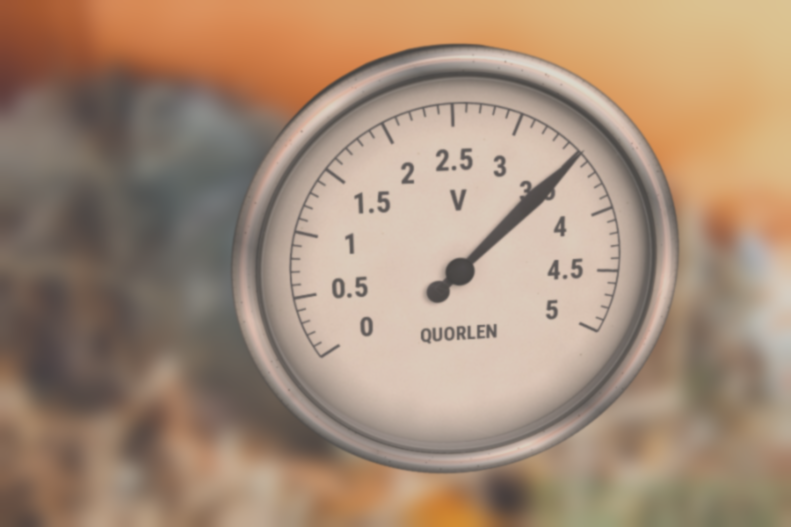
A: 3.5 V
